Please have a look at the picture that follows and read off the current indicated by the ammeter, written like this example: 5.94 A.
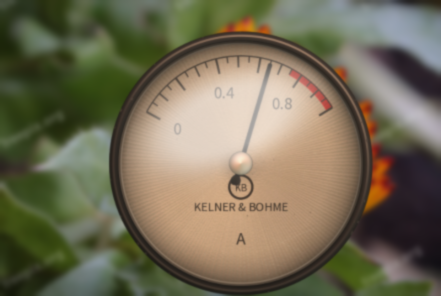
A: 0.65 A
